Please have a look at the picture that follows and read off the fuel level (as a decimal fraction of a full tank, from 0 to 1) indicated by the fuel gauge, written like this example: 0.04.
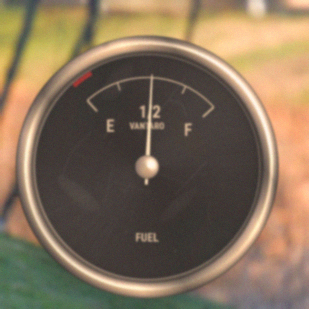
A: 0.5
